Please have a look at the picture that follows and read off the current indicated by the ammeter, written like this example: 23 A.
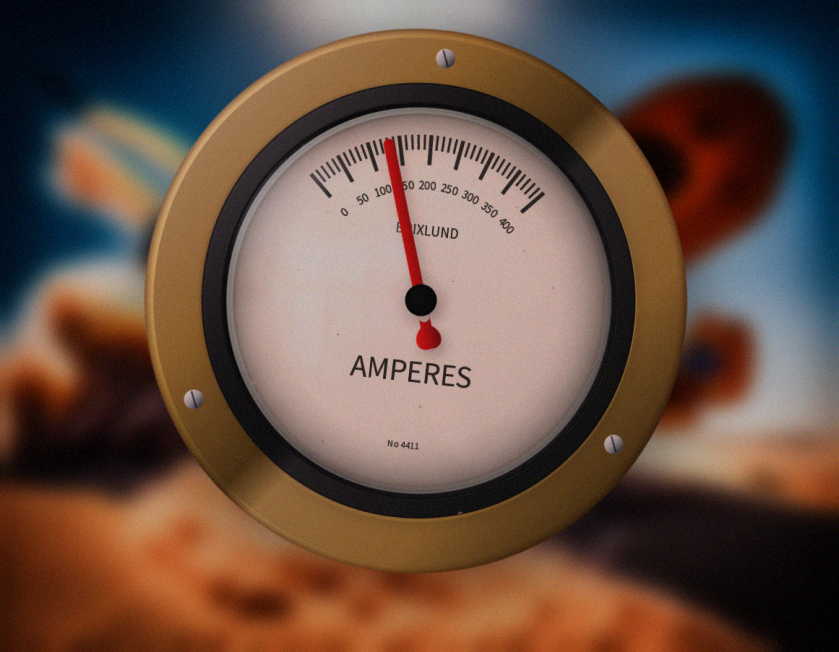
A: 130 A
